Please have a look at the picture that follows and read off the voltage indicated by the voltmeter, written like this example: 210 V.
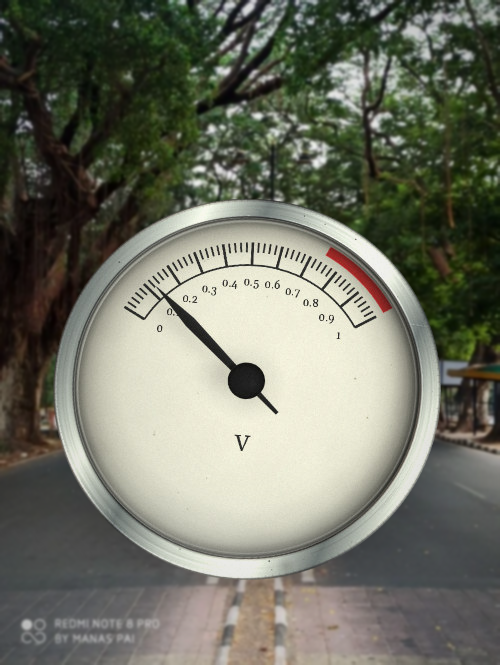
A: 0.12 V
